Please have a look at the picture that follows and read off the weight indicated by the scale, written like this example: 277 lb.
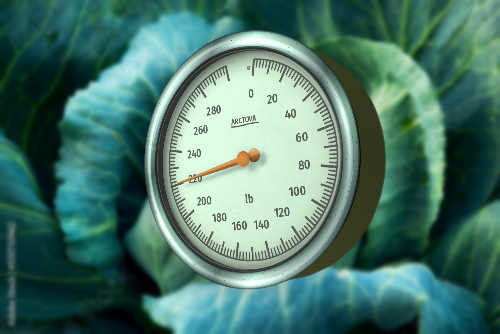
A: 220 lb
